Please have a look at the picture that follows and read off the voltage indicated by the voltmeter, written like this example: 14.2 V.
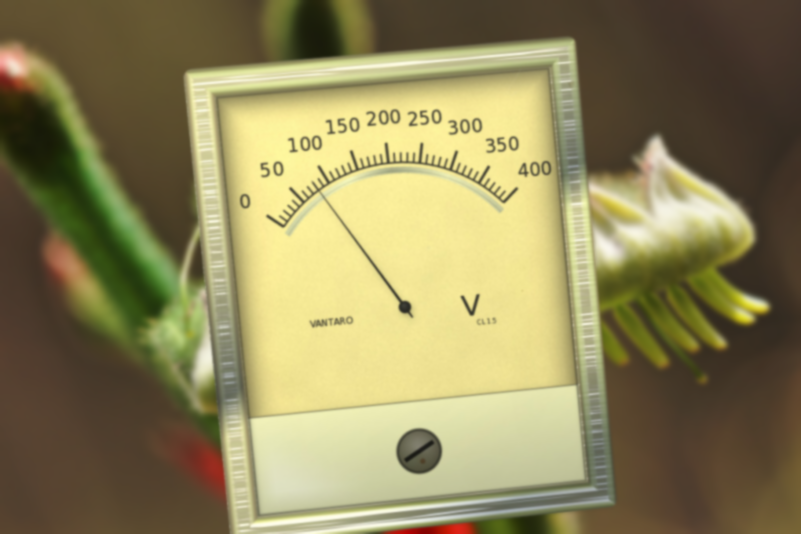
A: 80 V
